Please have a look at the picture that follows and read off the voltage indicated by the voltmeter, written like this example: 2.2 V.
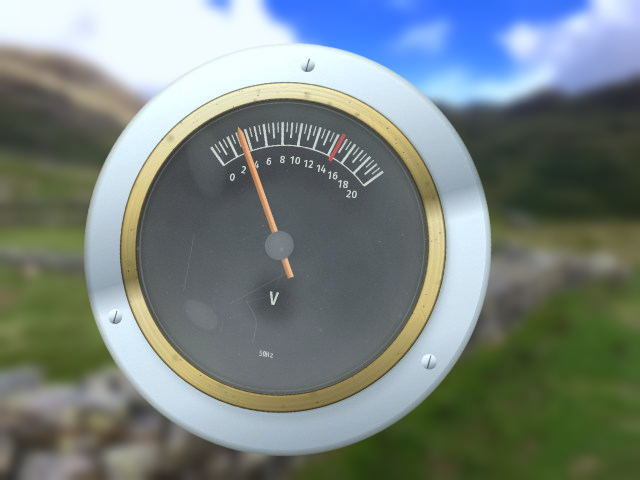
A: 3.5 V
